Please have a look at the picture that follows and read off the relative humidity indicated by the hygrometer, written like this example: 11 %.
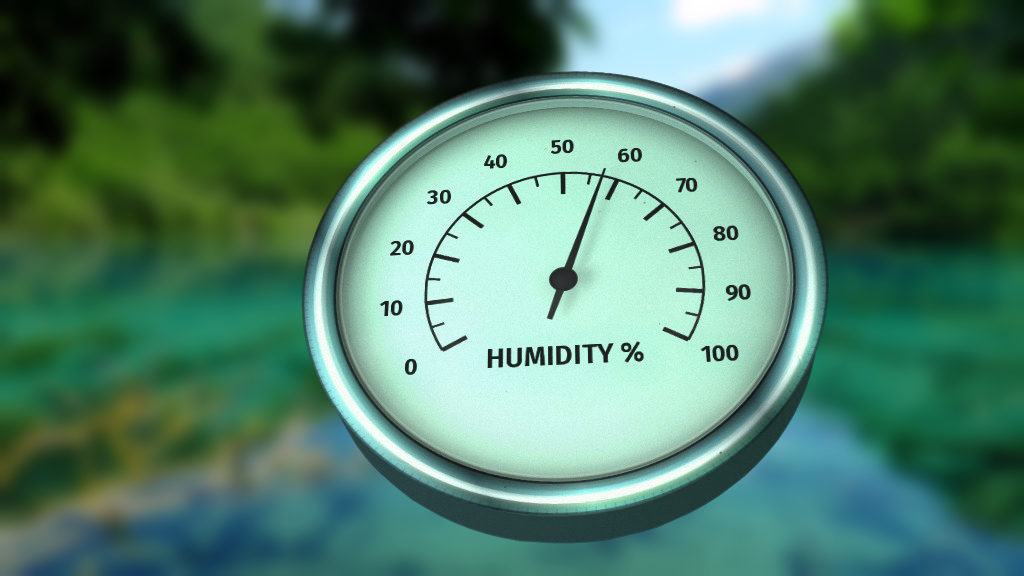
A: 57.5 %
